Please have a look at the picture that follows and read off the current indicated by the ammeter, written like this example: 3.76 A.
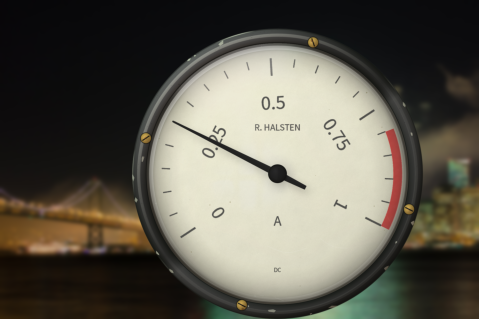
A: 0.25 A
